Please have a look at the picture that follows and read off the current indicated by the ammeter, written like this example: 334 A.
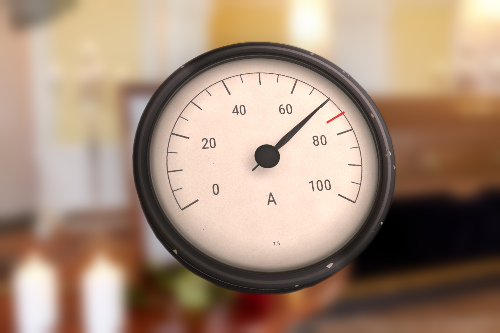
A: 70 A
